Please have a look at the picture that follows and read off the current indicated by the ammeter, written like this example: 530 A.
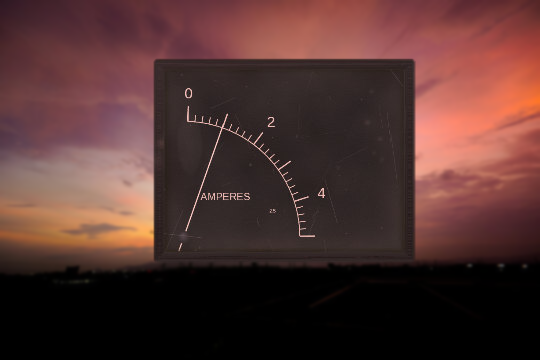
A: 1 A
